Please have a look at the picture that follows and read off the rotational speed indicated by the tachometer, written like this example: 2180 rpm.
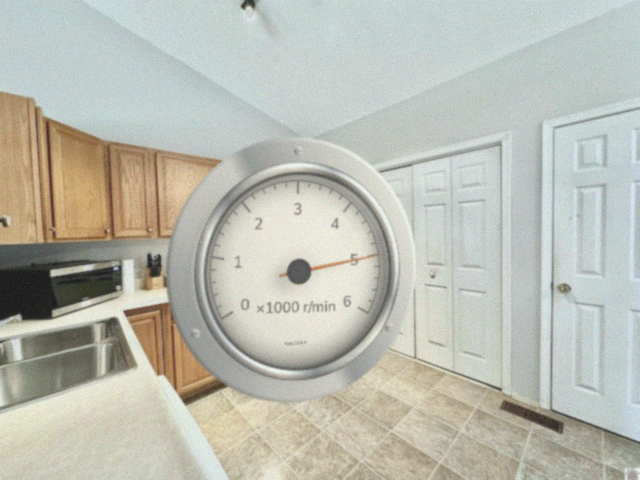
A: 5000 rpm
